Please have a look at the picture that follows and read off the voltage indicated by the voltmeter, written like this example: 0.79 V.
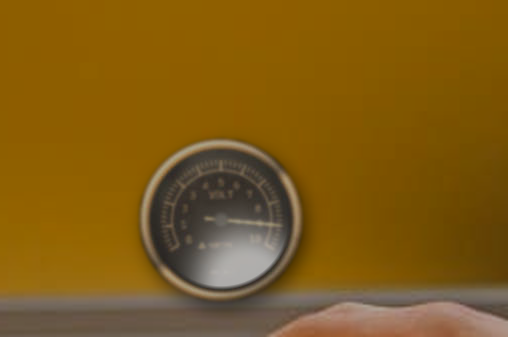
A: 9 V
